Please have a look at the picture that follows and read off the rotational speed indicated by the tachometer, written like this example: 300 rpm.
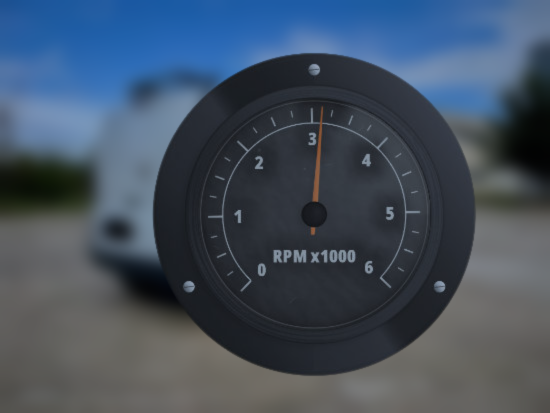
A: 3125 rpm
